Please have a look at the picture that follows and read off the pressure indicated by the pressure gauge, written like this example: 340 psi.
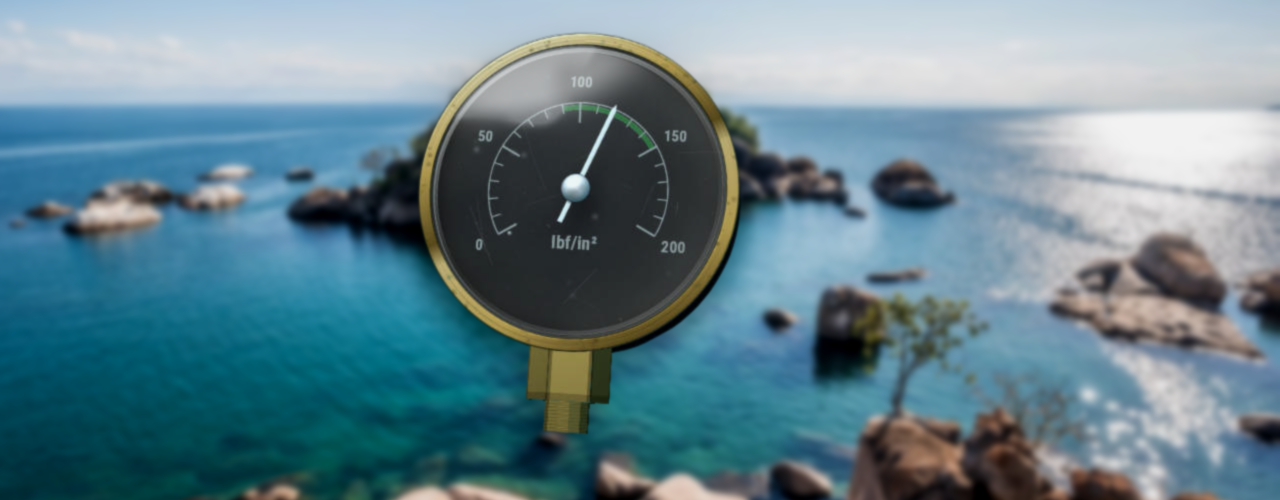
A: 120 psi
